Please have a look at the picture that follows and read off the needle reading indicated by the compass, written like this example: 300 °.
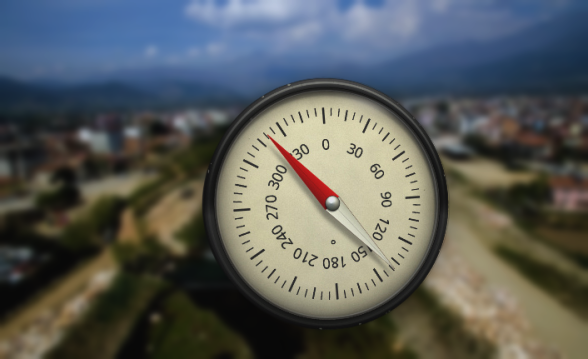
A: 320 °
